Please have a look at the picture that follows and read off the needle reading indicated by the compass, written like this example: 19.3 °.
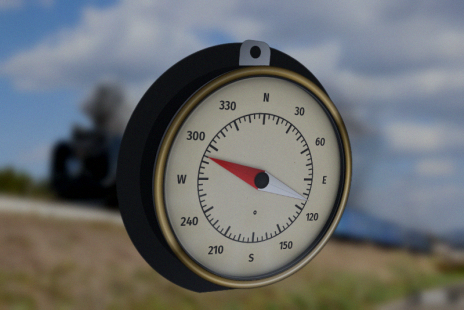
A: 290 °
